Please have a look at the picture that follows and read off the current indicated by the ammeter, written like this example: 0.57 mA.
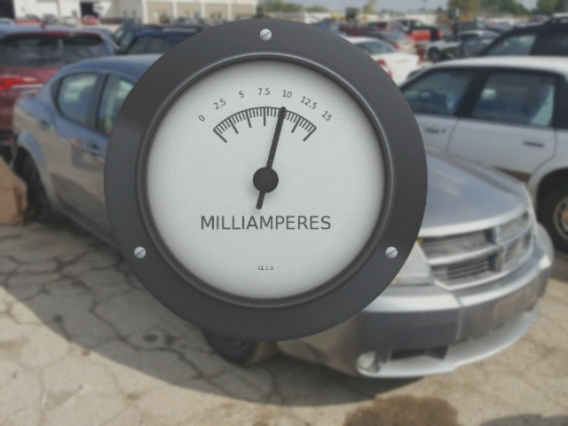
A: 10 mA
